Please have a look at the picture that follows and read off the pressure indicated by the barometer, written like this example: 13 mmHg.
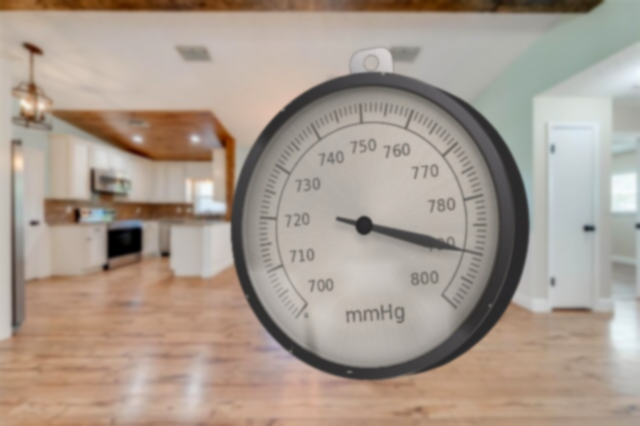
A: 790 mmHg
